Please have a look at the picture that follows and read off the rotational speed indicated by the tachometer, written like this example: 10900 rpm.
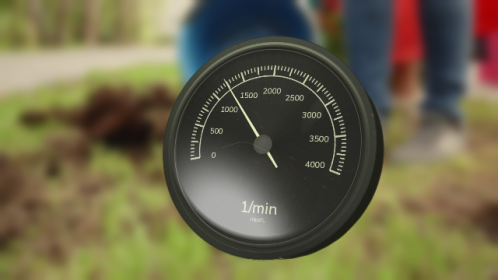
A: 1250 rpm
